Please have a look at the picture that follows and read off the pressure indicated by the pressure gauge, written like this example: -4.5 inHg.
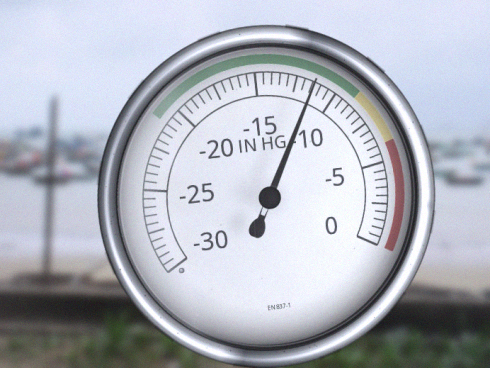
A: -11.5 inHg
